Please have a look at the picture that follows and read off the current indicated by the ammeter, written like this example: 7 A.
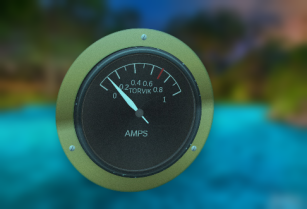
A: 0.1 A
